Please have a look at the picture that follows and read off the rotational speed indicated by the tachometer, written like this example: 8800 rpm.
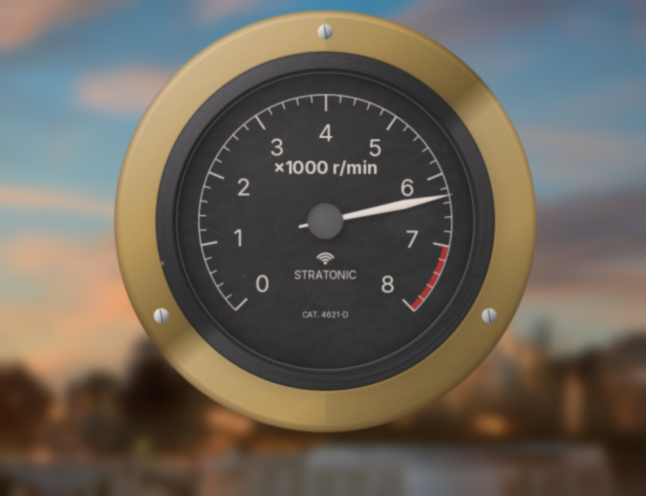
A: 6300 rpm
